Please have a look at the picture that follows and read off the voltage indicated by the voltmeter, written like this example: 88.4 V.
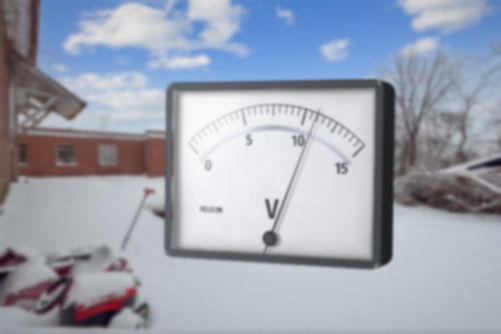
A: 11 V
